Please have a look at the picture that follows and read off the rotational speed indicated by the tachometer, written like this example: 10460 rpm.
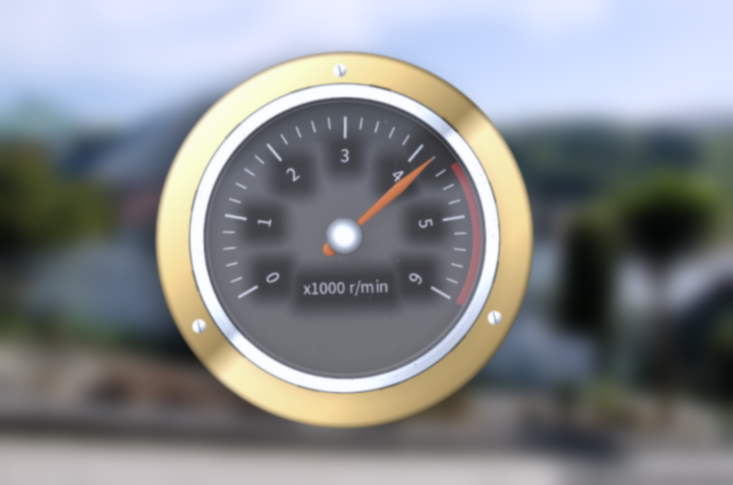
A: 4200 rpm
